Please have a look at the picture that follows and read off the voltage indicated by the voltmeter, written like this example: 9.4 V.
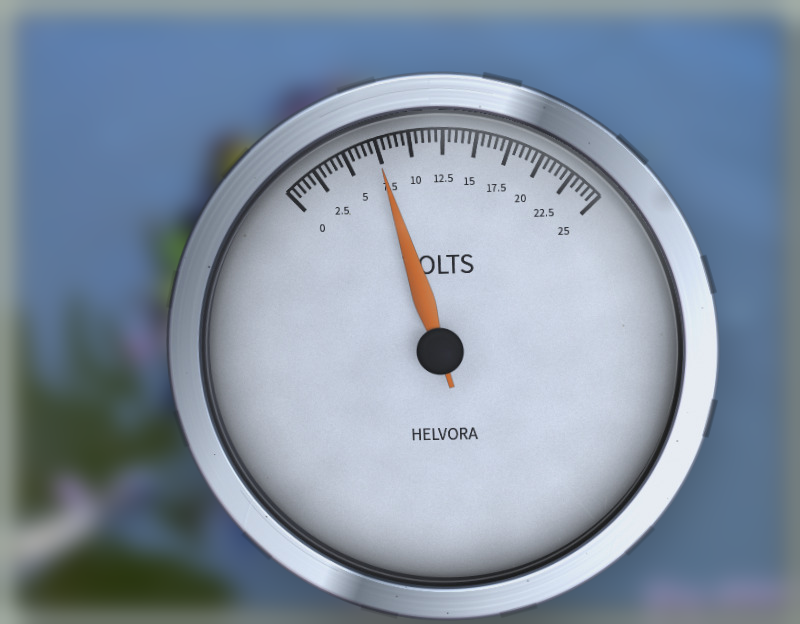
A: 7.5 V
